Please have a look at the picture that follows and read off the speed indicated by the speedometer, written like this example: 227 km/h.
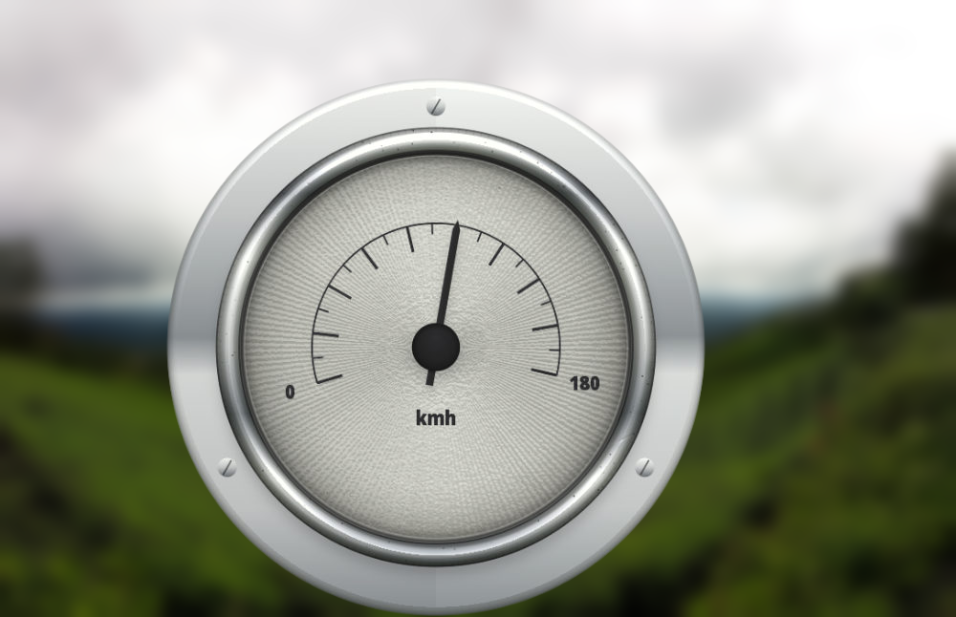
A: 100 km/h
